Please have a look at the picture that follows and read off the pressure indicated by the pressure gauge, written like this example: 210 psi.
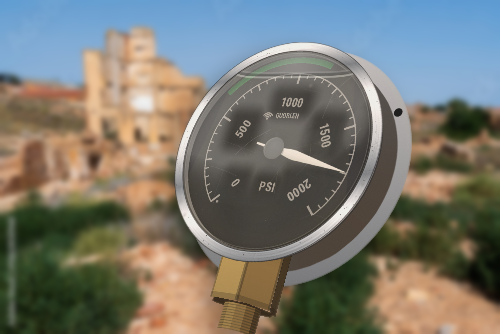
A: 1750 psi
